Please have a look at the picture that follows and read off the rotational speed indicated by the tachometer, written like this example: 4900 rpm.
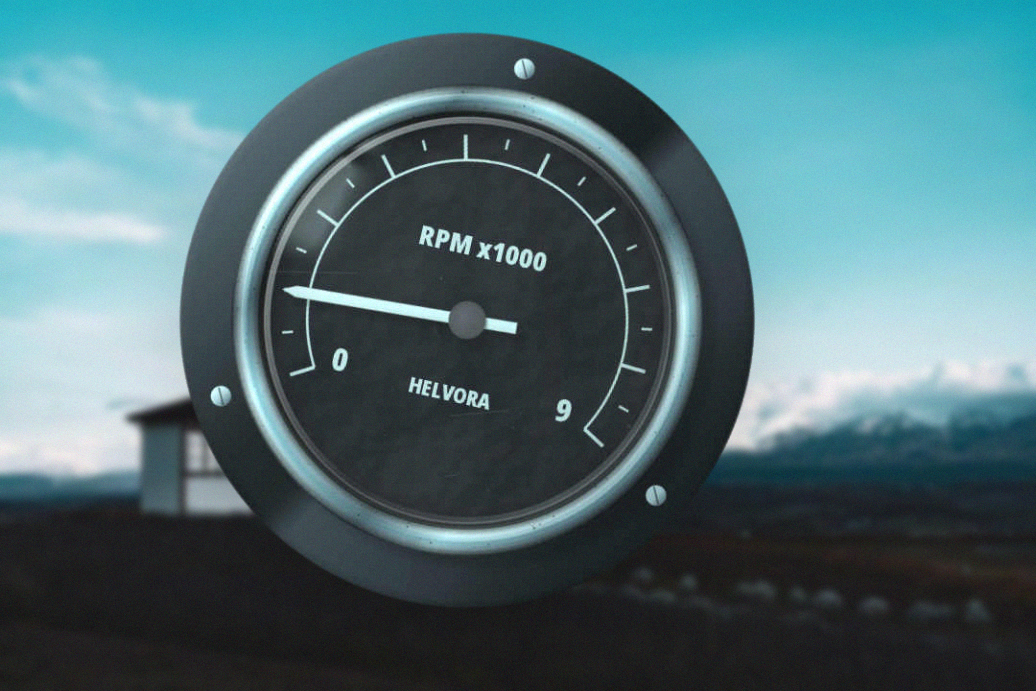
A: 1000 rpm
